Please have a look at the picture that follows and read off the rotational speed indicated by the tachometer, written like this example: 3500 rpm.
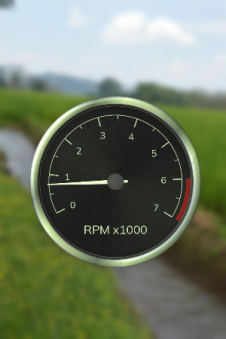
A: 750 rpm
